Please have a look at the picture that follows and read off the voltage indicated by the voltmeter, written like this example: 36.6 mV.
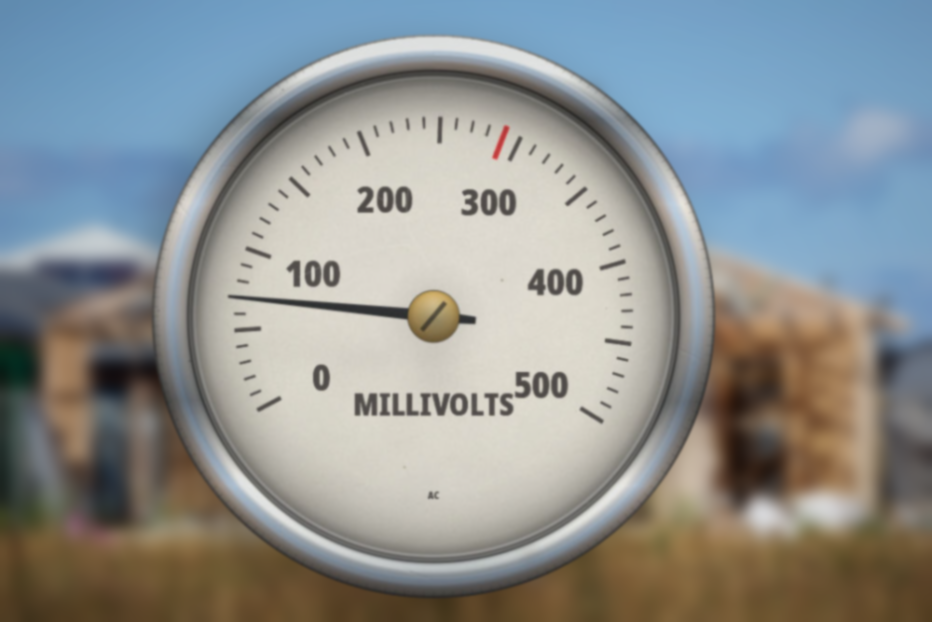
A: 70 mV
